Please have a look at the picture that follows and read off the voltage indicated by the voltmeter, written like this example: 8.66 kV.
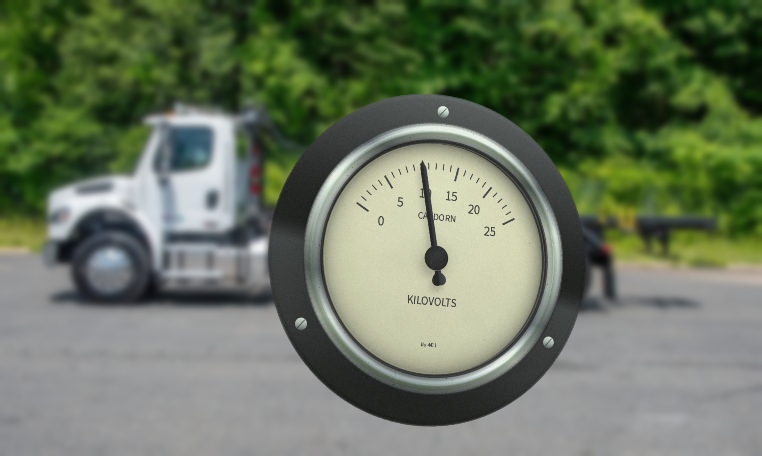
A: 10 kV
